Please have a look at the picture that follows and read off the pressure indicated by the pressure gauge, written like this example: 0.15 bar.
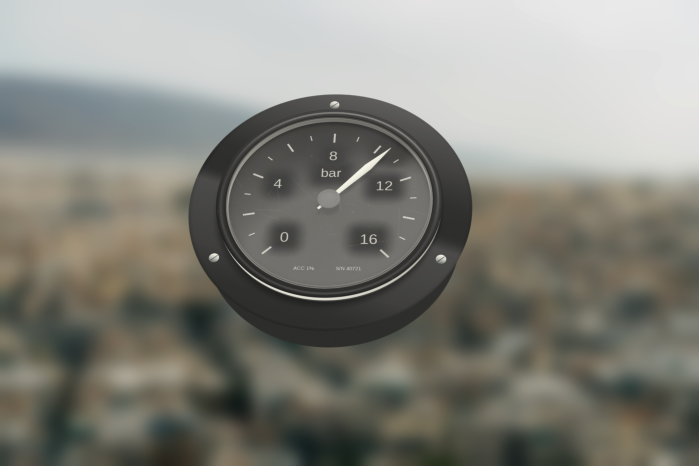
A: 10.5 bar
